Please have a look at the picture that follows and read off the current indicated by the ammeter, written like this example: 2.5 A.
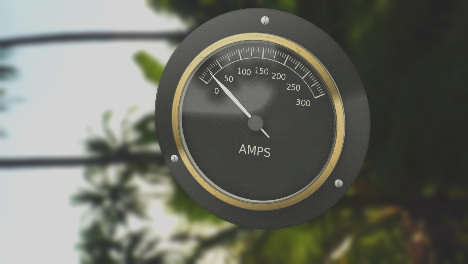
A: 25 A
